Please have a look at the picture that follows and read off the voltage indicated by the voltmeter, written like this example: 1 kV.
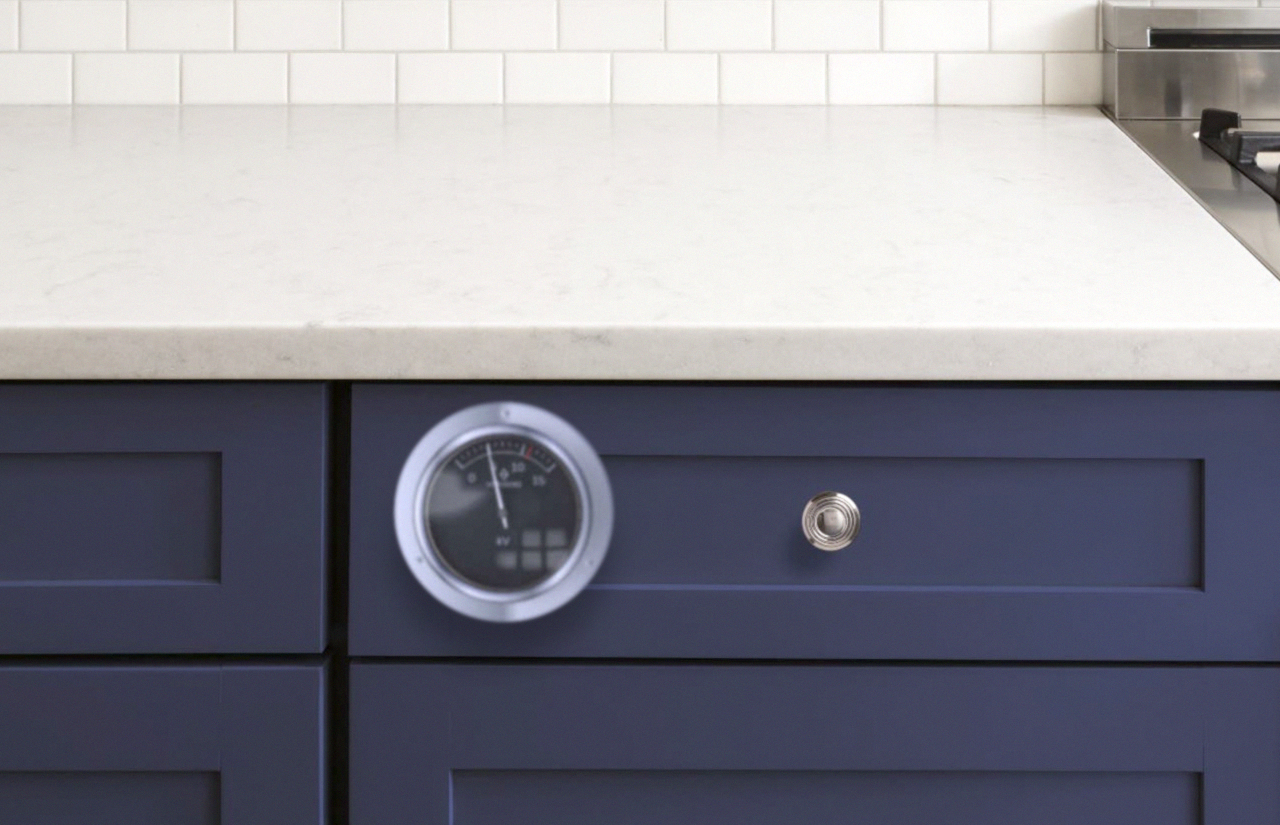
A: 5 kV
